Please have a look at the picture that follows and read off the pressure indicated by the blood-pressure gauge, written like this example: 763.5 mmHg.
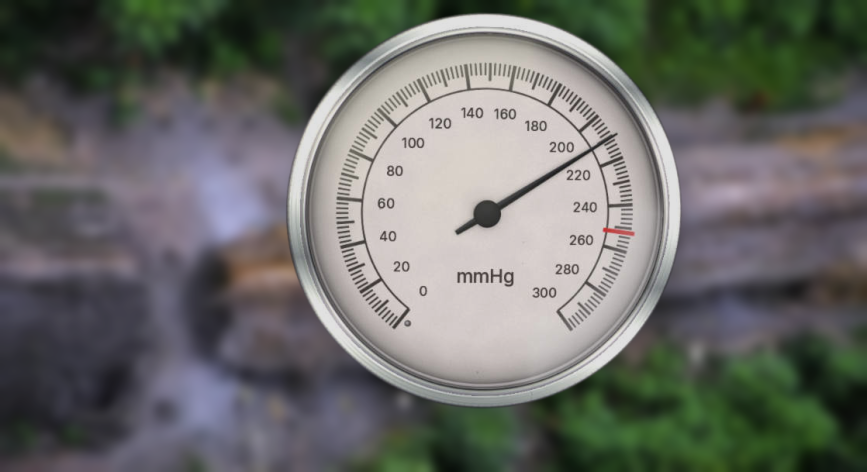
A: 210 mmHg
